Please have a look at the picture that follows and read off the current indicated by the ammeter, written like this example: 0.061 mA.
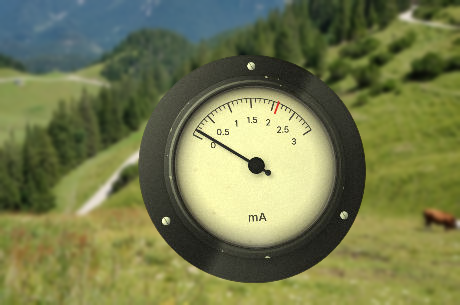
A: 0.1 mA
